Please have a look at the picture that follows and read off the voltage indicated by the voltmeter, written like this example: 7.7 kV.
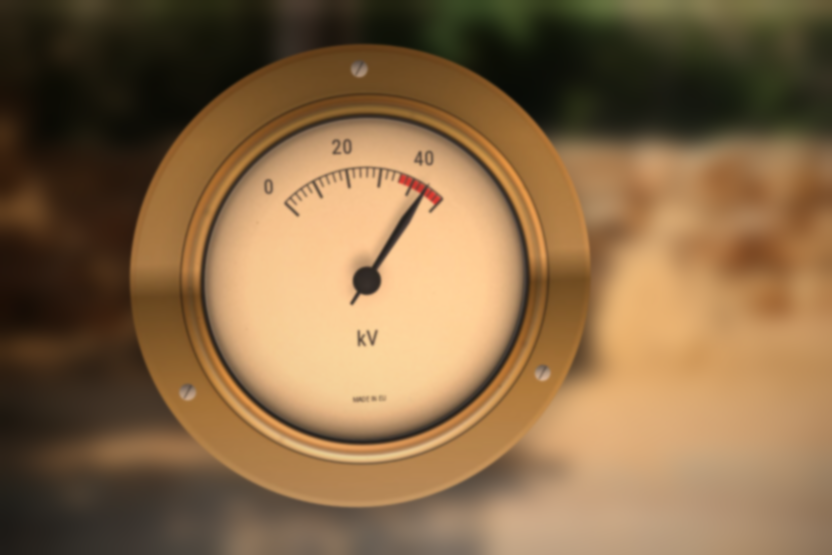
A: 44 kV
